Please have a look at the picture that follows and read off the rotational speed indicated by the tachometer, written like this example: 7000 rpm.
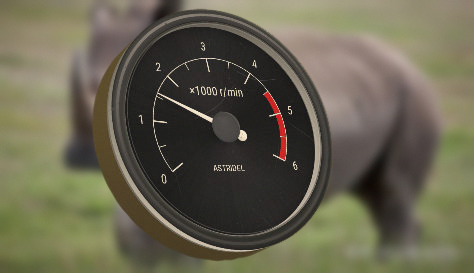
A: 1500 rpm
